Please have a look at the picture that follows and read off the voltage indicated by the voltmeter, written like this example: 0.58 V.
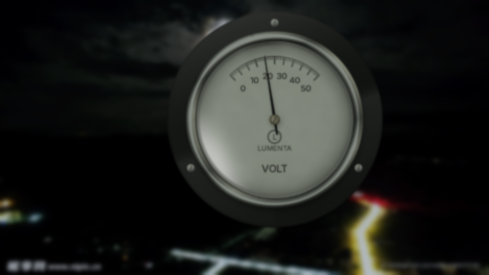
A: 20 V
